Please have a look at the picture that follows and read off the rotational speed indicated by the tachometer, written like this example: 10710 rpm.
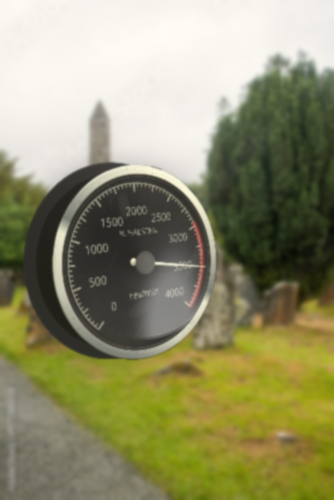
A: 3500 rpm
